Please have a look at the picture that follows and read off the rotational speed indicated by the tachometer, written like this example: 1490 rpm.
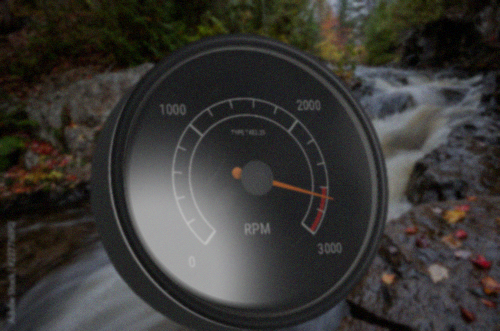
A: 2700 rpm
